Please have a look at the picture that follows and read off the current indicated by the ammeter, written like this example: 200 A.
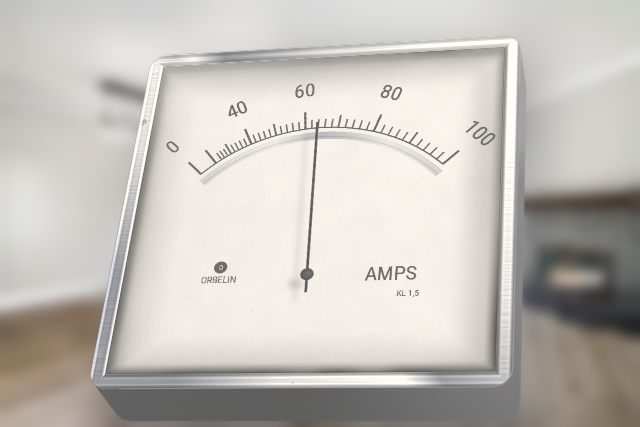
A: 64 A
